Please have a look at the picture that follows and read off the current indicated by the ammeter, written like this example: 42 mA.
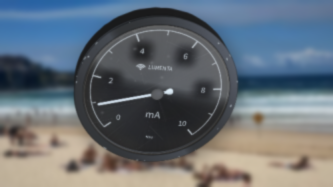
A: 1 mA
